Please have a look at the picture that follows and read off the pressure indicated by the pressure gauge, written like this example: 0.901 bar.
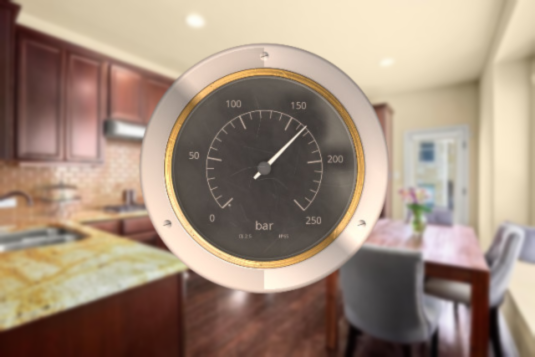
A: 165 bar
